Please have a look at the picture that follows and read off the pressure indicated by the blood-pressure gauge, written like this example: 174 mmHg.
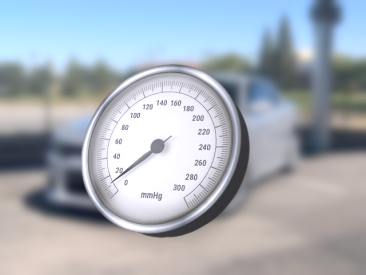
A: 10 mmHg
